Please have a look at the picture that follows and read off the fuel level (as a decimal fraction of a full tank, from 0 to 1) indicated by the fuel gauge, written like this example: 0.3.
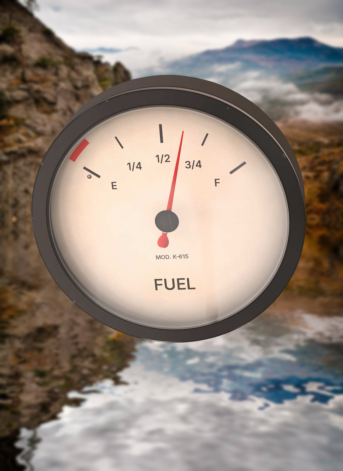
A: 0.625
